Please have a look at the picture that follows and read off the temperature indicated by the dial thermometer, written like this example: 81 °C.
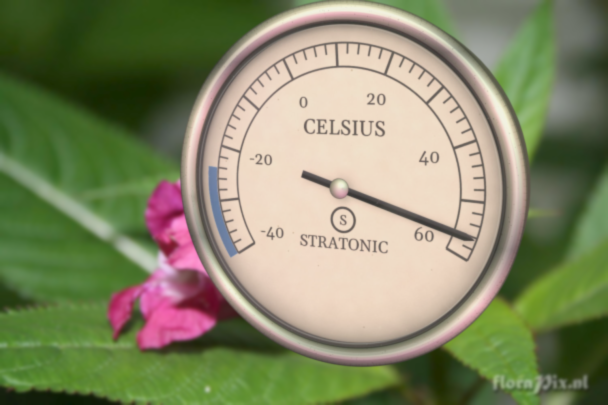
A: 56 °C
